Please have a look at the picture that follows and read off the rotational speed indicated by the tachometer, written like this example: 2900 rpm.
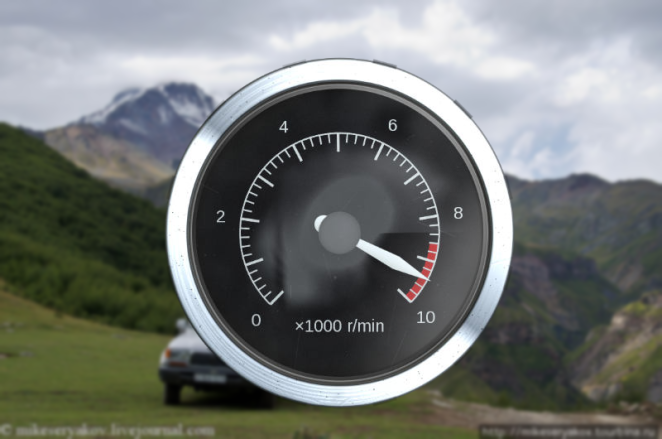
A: 9400 rpm
